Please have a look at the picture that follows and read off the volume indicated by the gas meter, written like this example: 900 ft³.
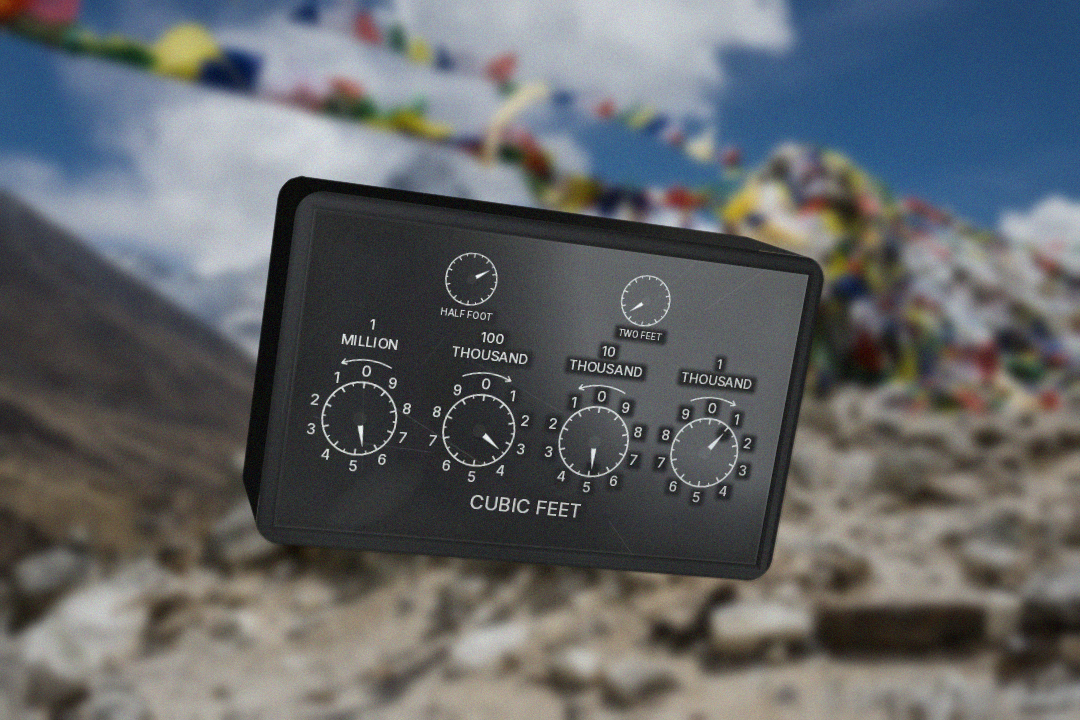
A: 535100 ft³
